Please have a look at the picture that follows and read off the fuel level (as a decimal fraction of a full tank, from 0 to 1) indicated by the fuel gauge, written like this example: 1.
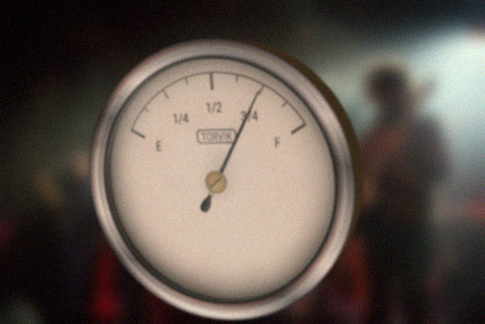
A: 0.75
